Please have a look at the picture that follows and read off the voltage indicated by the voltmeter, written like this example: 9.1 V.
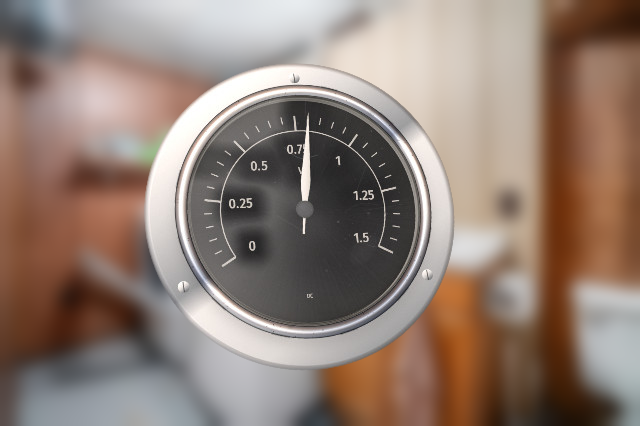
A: 0.8 V
